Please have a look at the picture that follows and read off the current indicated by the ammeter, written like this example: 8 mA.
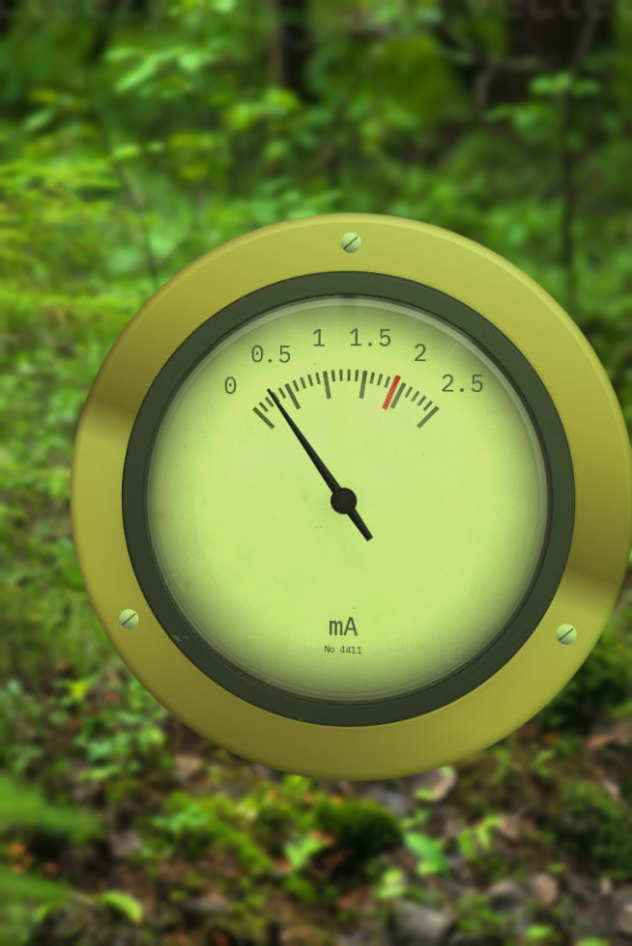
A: 0.3 mA
